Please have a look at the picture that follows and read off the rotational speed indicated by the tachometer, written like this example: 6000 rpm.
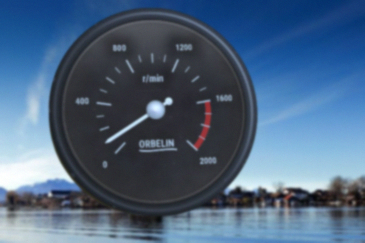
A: 100 rpm
